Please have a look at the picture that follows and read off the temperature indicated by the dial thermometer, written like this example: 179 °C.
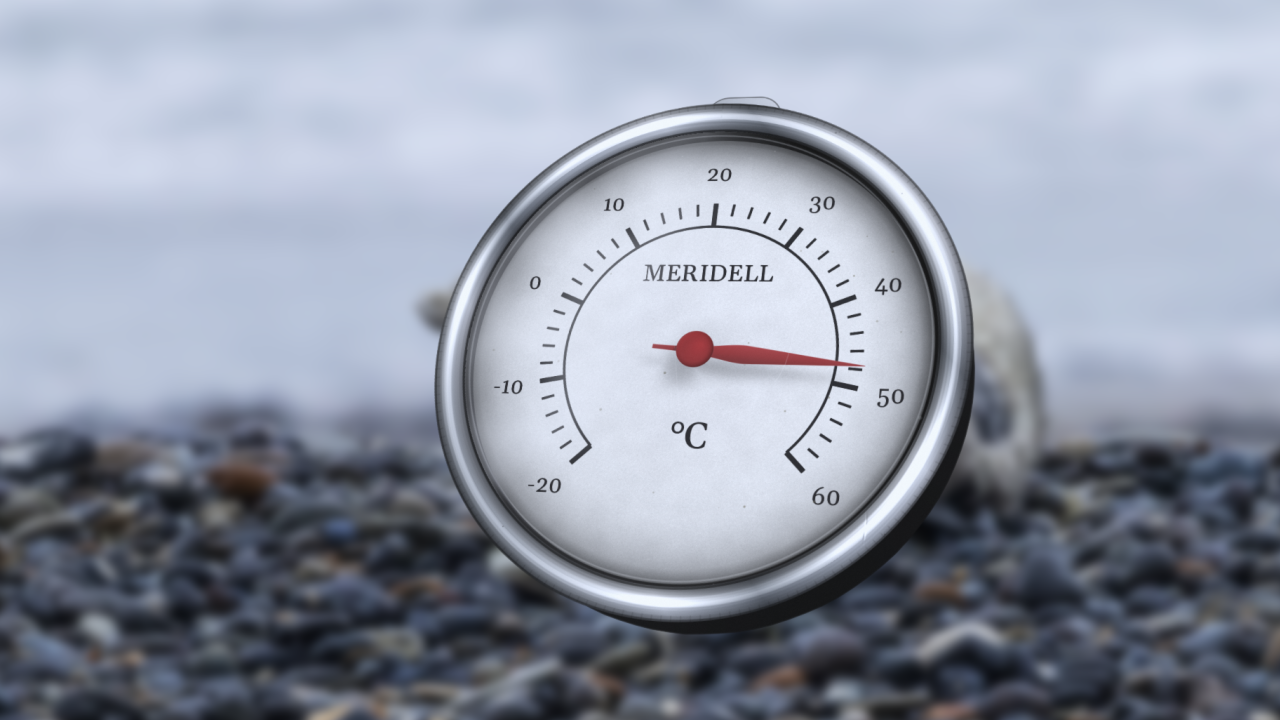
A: 48 °C
